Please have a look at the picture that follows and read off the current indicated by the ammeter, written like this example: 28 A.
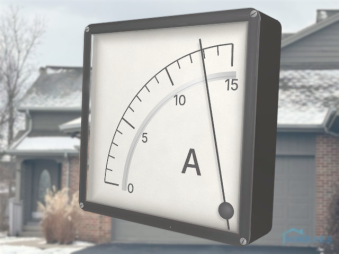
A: 13 A
